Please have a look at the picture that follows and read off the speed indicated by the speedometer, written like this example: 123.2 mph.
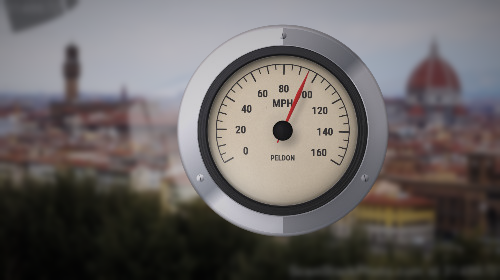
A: 95 mph
